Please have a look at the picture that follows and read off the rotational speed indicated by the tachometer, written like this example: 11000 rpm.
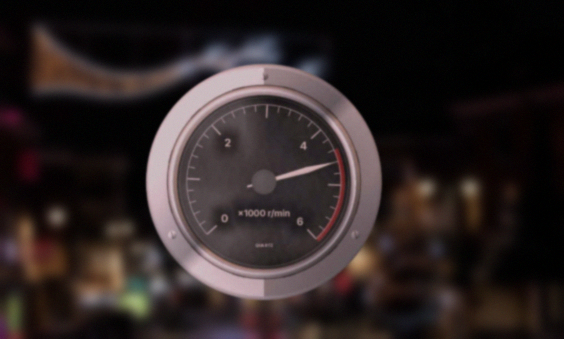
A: 4600 rpm
